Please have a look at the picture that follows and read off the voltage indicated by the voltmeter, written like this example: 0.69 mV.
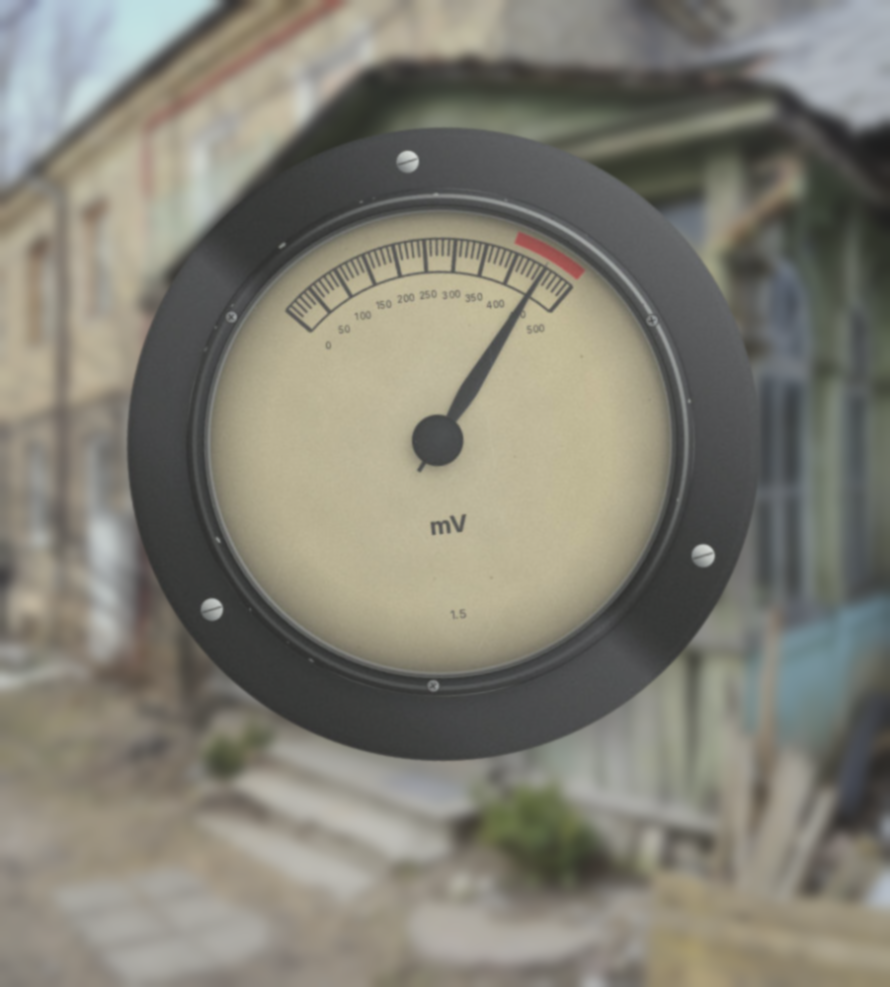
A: 450 mV
